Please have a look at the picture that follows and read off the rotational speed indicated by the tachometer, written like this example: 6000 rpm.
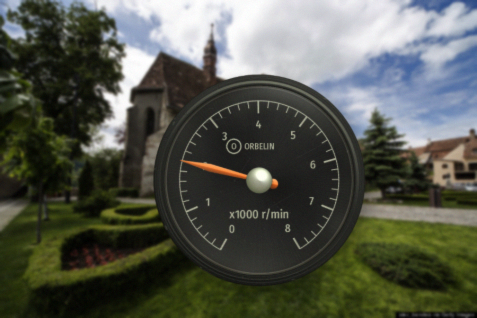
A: 2000 rpm
